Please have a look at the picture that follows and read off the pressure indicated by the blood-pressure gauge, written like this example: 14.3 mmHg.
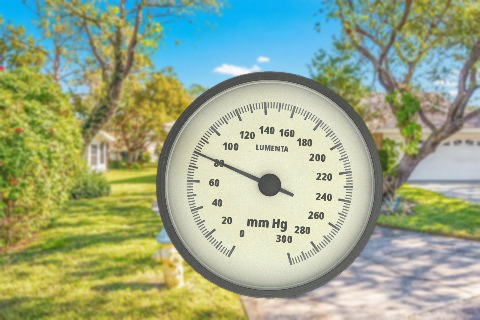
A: 80 mmHg
